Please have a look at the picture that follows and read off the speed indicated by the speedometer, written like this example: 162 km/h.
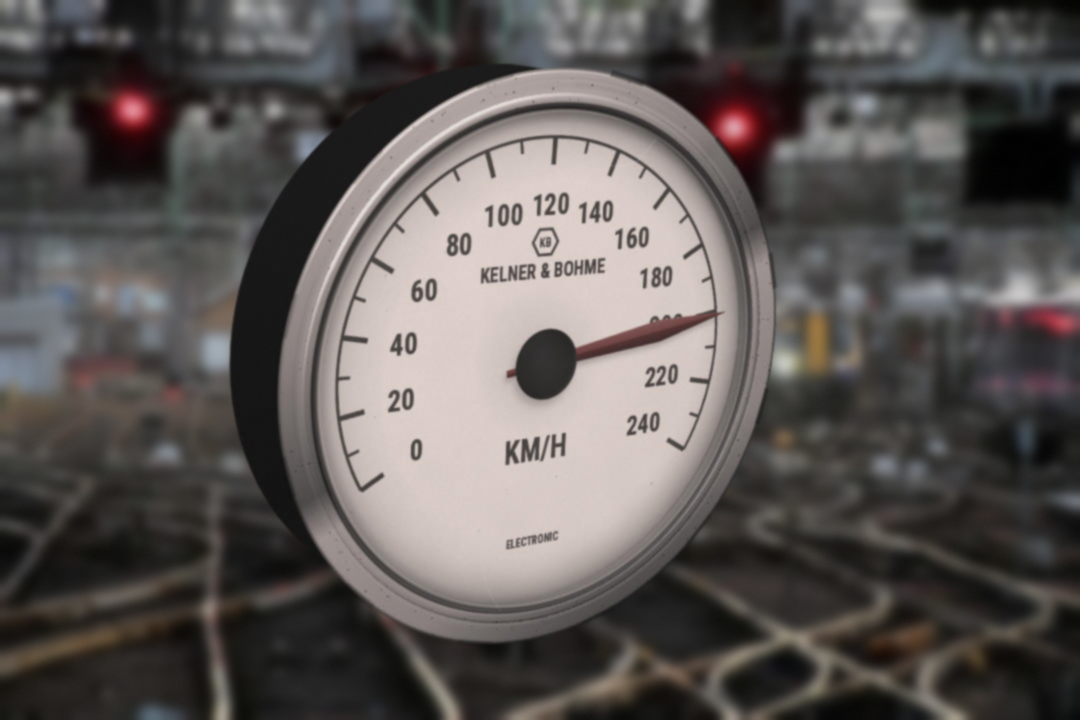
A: 200 km/h
